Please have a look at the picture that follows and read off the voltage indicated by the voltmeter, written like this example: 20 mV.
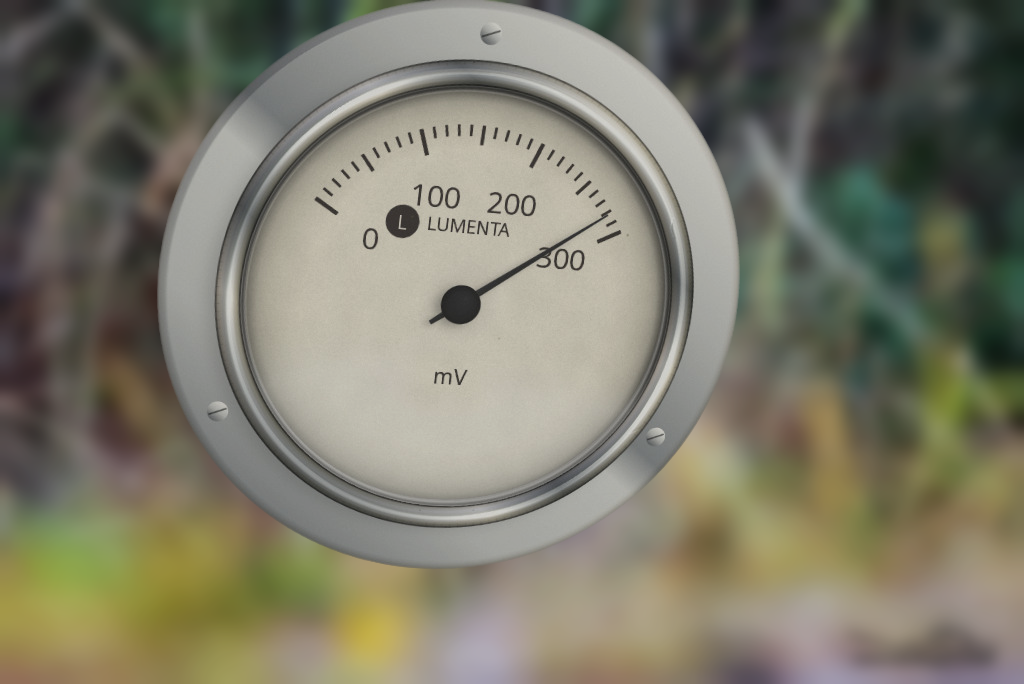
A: 280 mV
